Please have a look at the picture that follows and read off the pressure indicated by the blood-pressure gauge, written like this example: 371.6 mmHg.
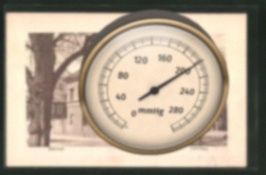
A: 200 mmHg
